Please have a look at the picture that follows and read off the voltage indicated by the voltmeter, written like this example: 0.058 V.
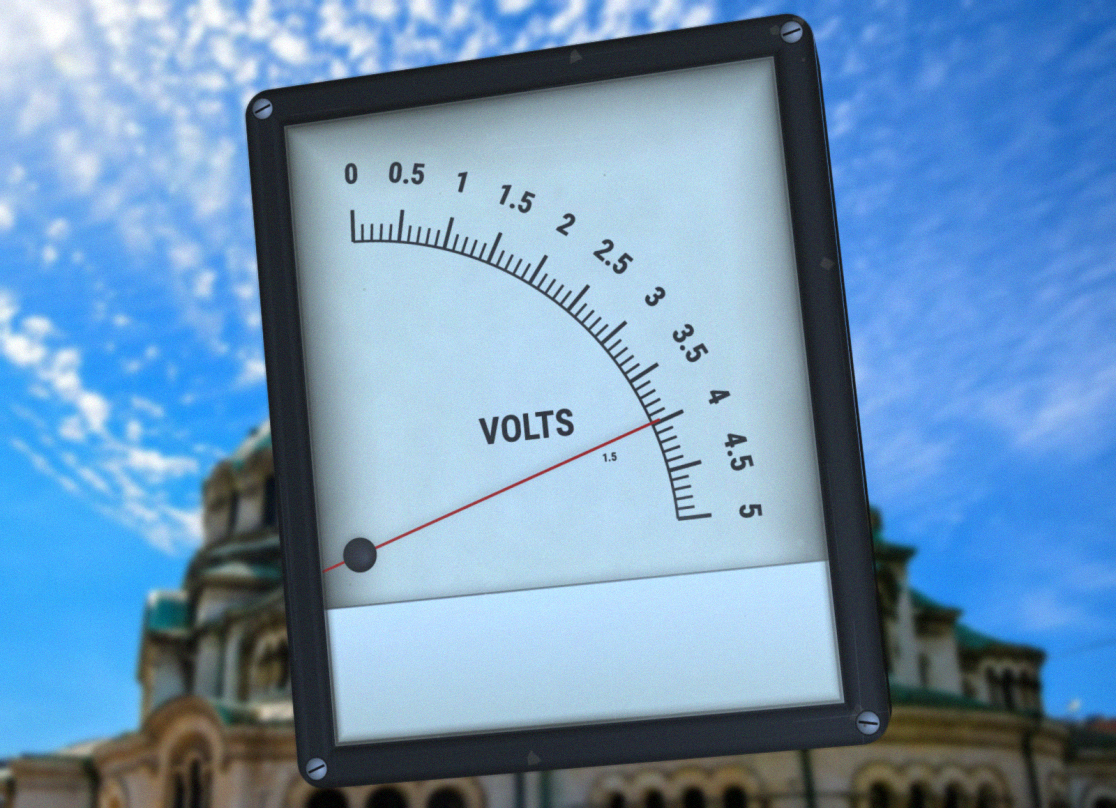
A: 4 V
